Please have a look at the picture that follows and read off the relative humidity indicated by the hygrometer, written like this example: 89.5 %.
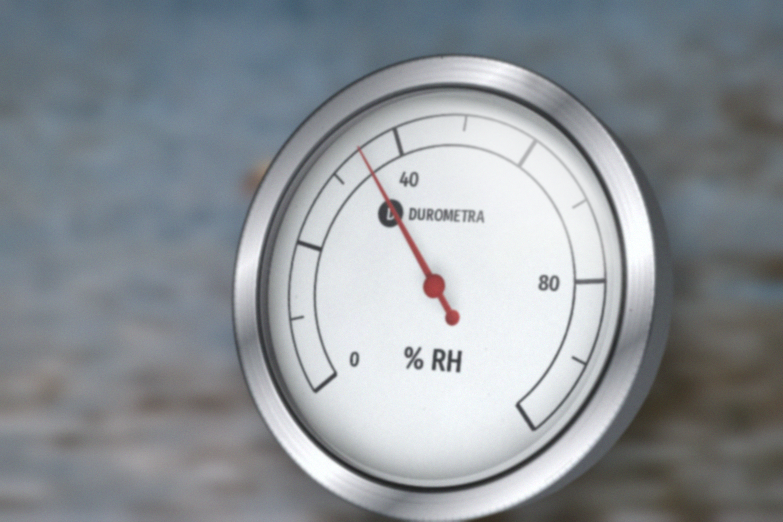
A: 35 %
